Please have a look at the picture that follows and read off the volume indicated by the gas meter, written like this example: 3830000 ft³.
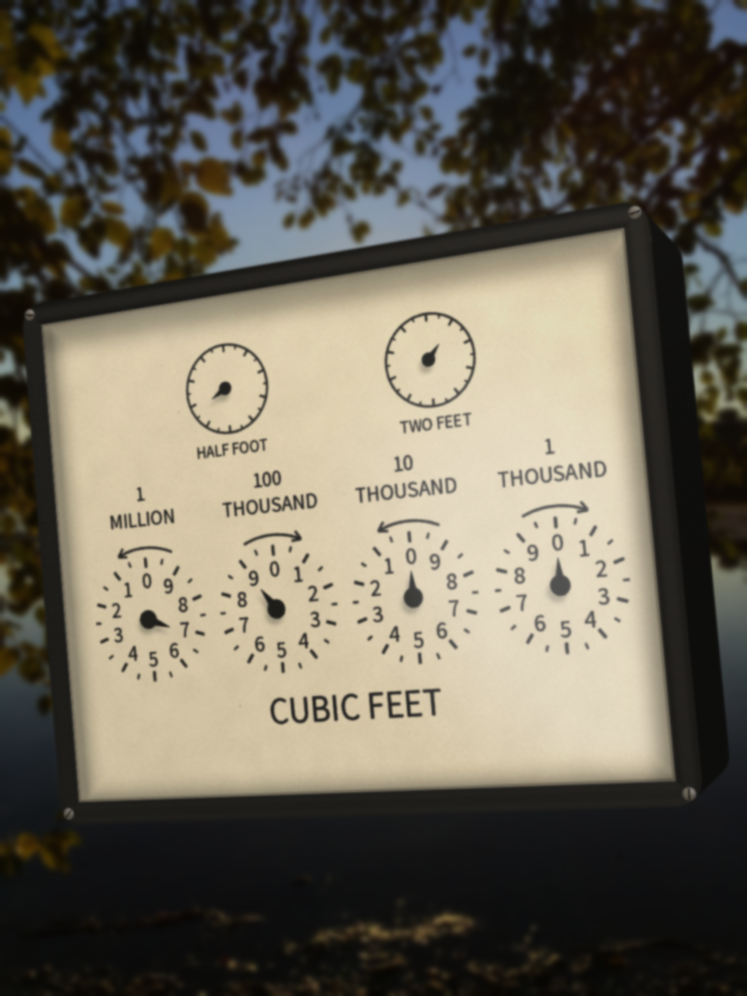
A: 690000 ft³
